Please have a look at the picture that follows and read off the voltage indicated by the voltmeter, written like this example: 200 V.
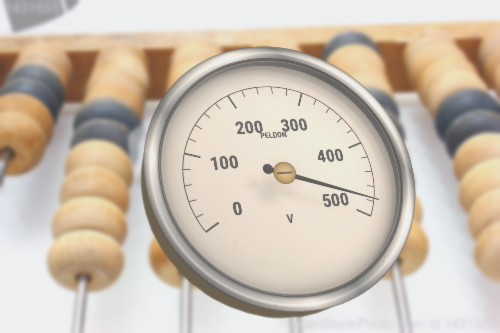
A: 480 V
